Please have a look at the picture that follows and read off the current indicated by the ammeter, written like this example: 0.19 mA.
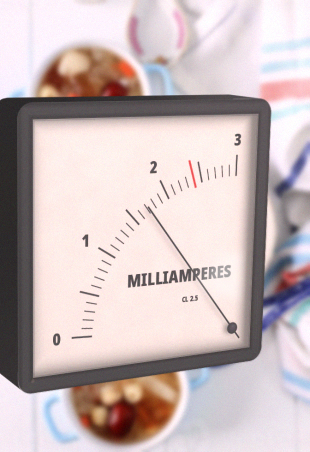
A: 1.7 mA
